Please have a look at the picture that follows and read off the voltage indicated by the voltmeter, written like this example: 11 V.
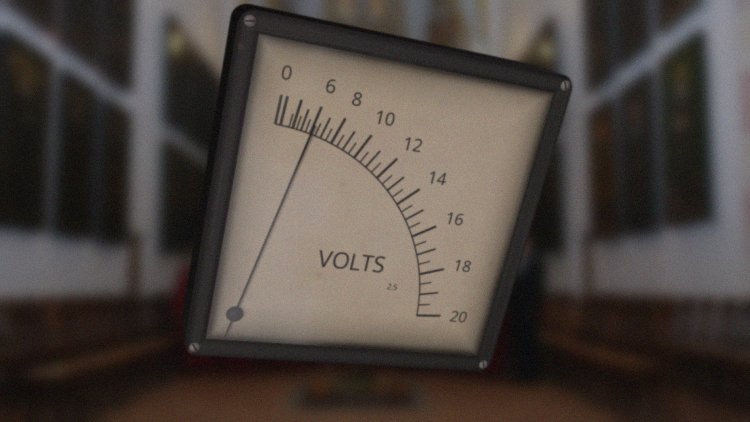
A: 6 V
